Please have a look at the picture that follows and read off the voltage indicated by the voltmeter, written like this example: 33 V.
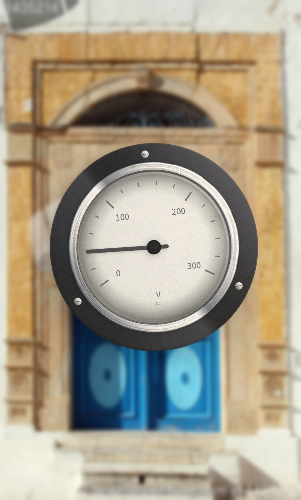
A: 40 V
